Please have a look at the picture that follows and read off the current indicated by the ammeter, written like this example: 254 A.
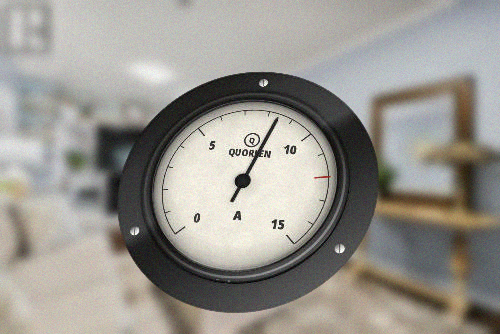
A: 8.5 A
